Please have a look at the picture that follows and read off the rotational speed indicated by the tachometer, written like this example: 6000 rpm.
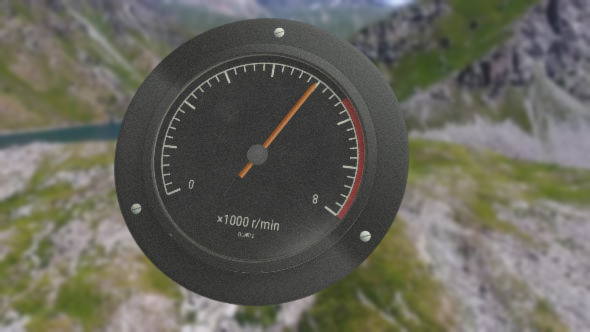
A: 5000 rpm
